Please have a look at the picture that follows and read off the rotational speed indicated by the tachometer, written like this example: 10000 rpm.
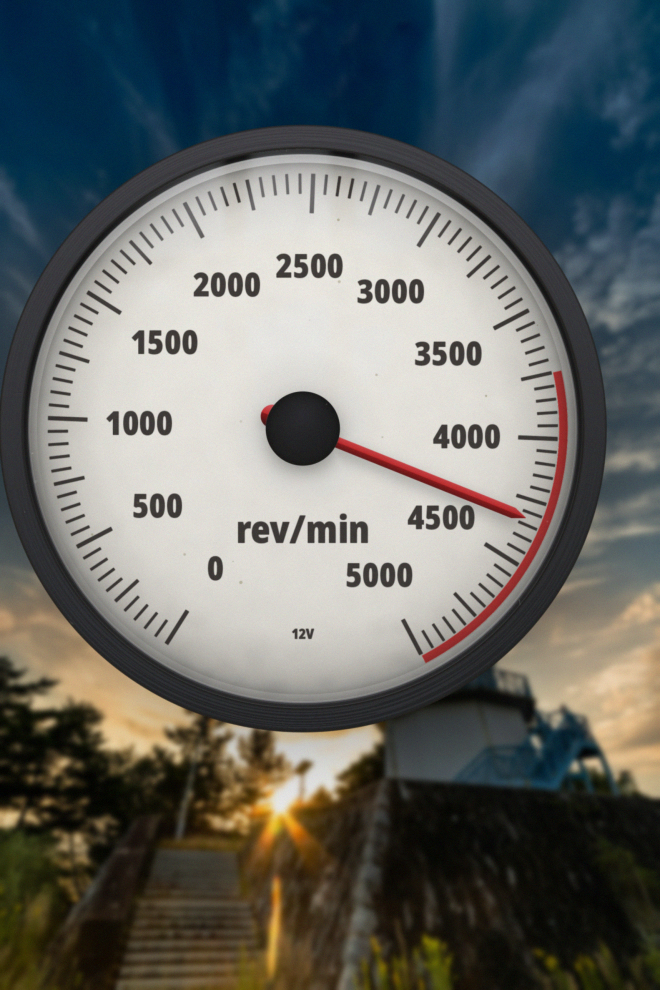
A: 4325 rpm
